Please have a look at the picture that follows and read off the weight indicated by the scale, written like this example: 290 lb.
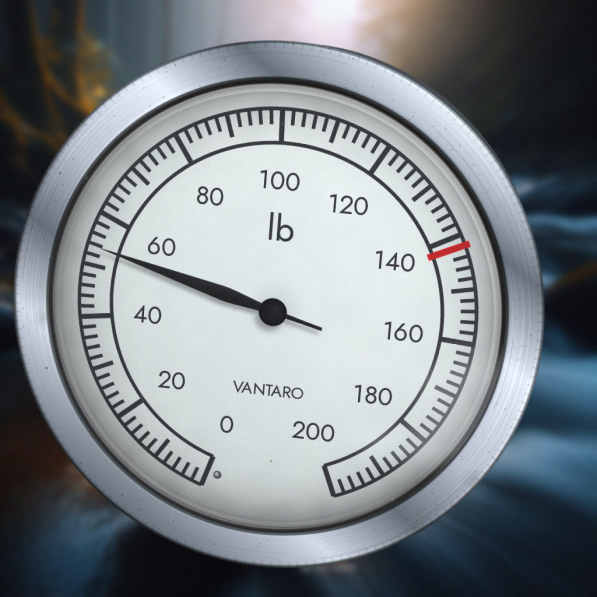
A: 54 lb
